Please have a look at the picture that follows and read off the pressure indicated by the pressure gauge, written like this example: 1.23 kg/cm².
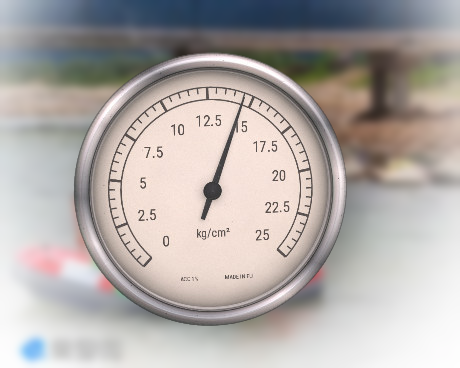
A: 14.5 kg/cm²
